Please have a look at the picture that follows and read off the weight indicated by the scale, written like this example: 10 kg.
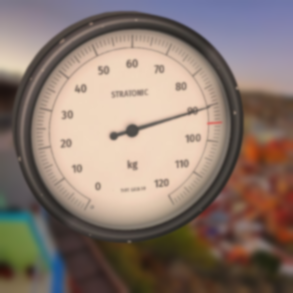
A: 90 kg
